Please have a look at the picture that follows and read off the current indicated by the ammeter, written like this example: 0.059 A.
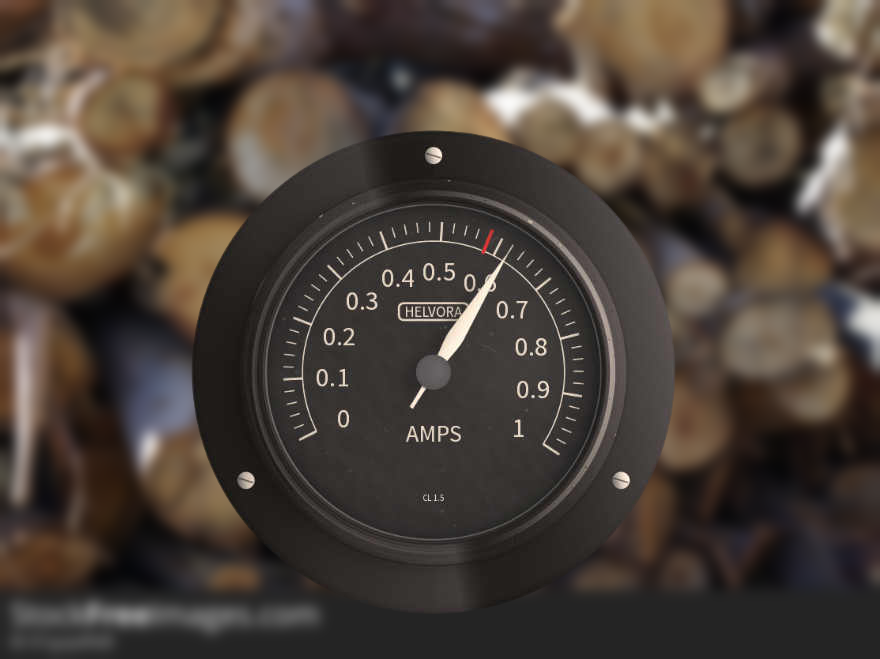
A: 0.62 A
